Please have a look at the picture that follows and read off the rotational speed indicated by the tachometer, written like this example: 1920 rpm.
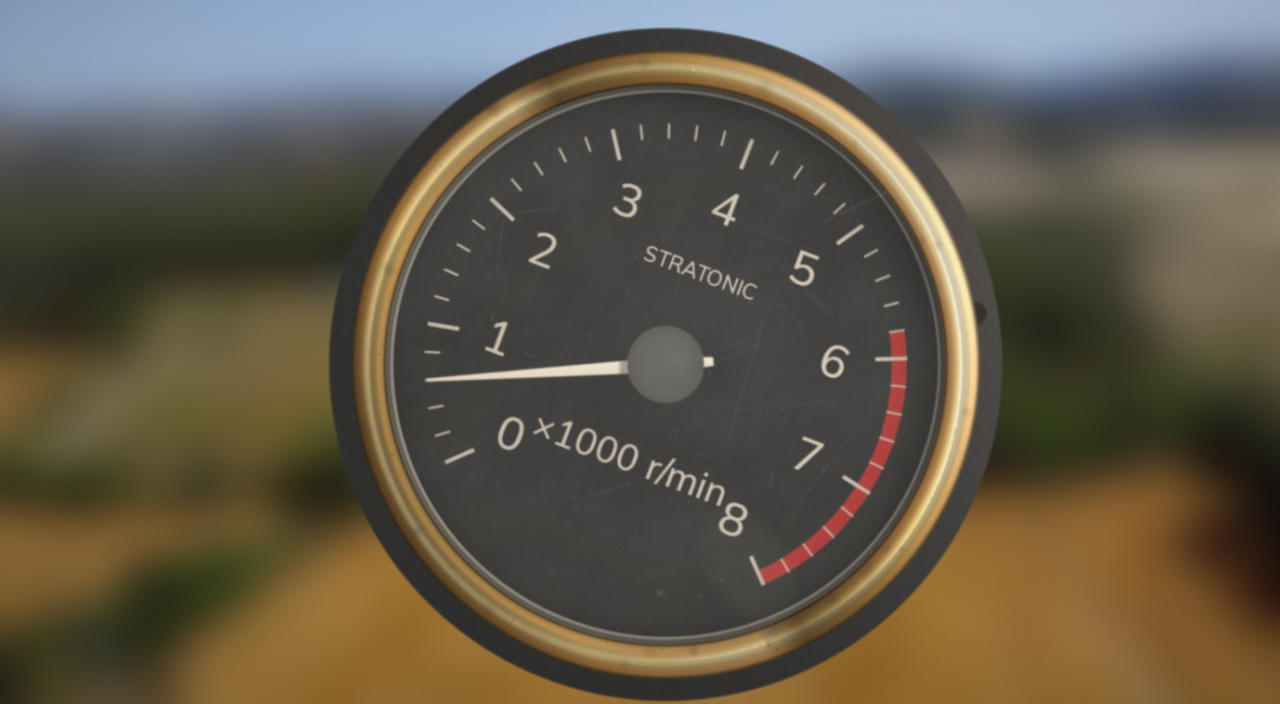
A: 600 rpm
